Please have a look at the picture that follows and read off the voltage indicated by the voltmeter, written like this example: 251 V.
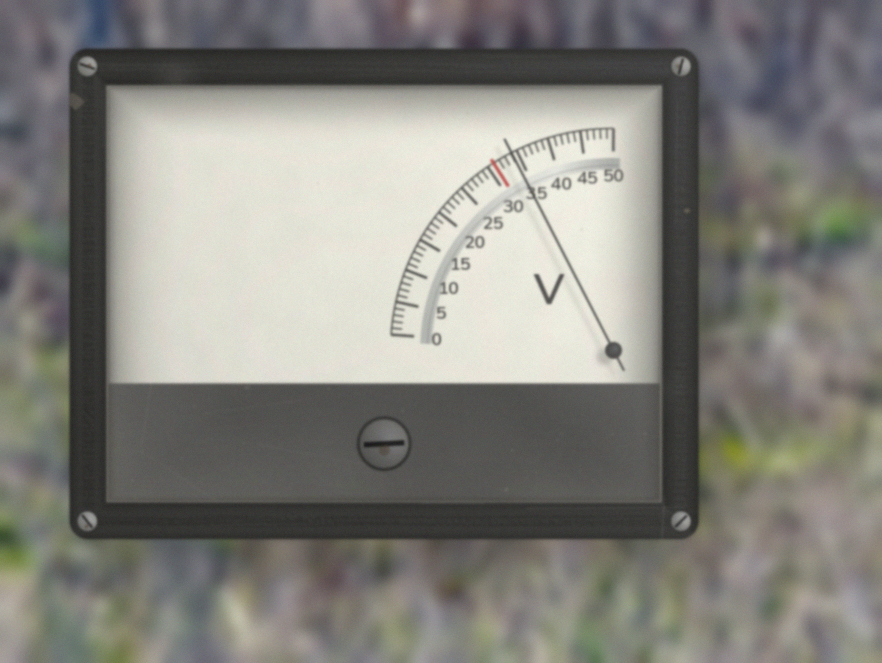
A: 34 V
